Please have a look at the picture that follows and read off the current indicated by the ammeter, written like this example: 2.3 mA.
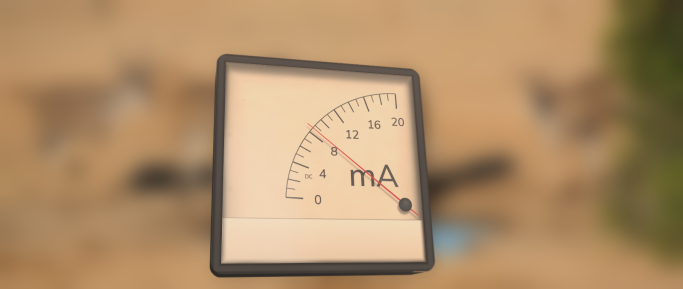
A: 8.5 mA
